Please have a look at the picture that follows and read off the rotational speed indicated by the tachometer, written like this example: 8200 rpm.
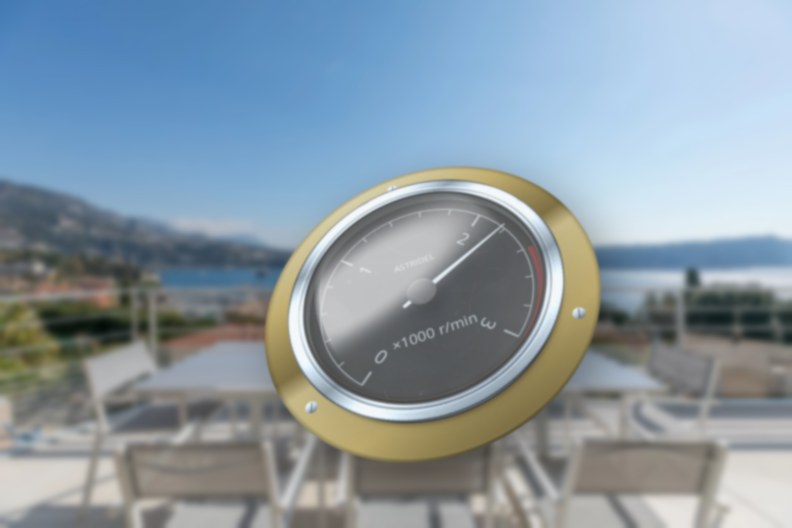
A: 2200 rpm
